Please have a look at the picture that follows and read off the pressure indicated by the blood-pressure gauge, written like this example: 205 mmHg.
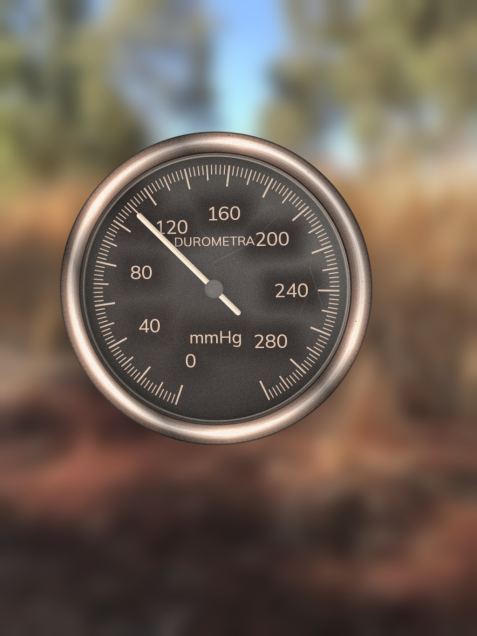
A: 110 mmHg
